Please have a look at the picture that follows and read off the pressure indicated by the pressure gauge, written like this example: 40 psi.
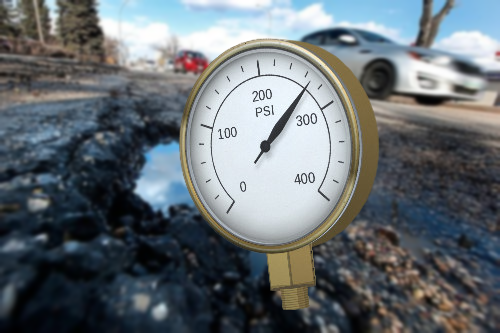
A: 270 psi
